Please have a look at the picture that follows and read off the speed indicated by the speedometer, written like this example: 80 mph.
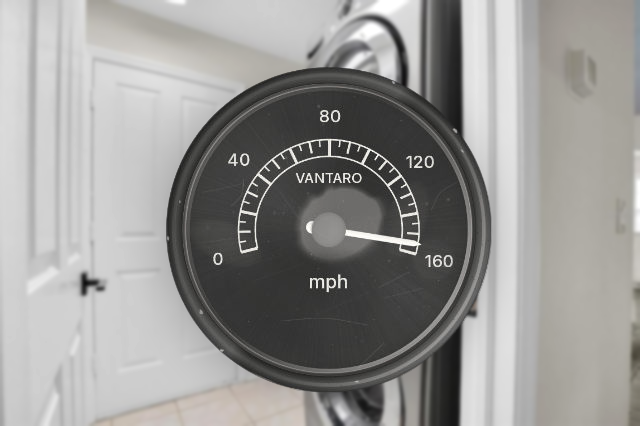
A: 155 mph
